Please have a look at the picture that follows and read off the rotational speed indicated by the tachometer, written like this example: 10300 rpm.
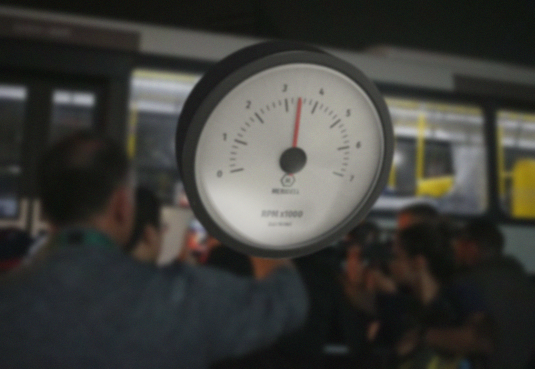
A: 3400 rpm
